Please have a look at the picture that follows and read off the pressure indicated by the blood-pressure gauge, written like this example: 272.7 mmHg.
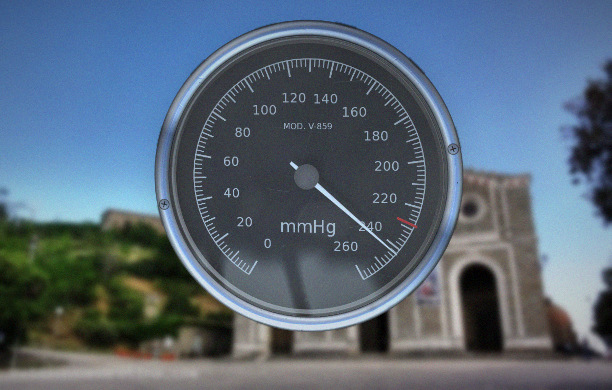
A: 242 mmHg
